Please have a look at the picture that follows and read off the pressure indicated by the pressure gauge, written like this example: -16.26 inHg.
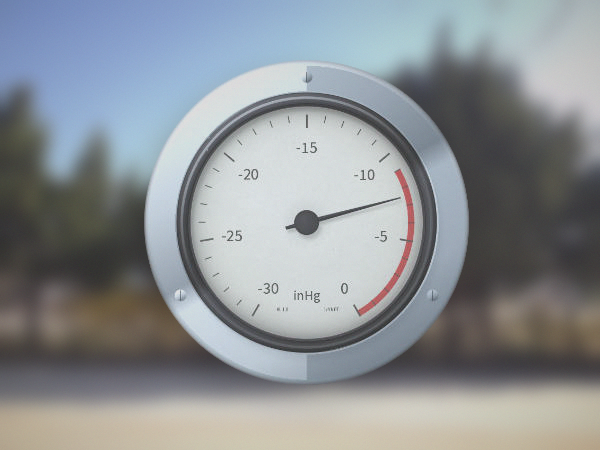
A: -7.5 inHg
